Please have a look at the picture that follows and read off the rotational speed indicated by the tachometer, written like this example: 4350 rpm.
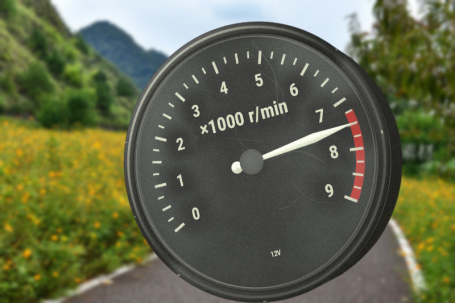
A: 7500 rpm
